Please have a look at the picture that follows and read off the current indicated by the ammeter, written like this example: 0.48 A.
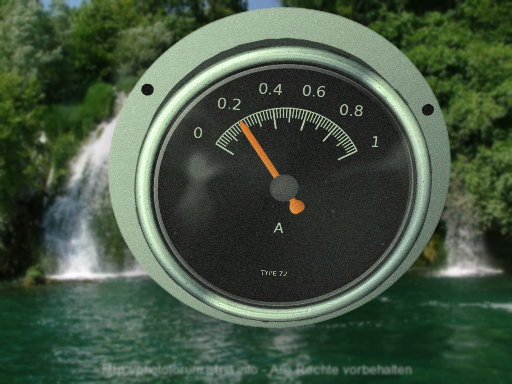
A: 0.2 A
